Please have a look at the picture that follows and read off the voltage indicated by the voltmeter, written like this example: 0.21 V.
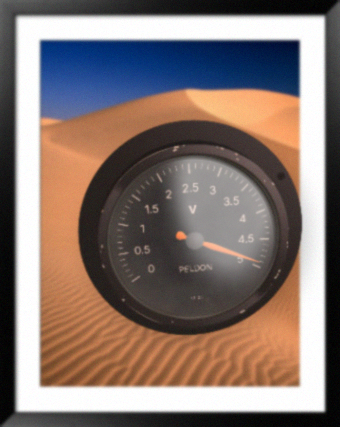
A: 4.9 V
